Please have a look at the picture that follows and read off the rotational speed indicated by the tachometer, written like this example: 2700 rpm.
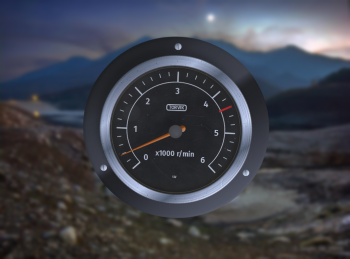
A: 400 rpm
